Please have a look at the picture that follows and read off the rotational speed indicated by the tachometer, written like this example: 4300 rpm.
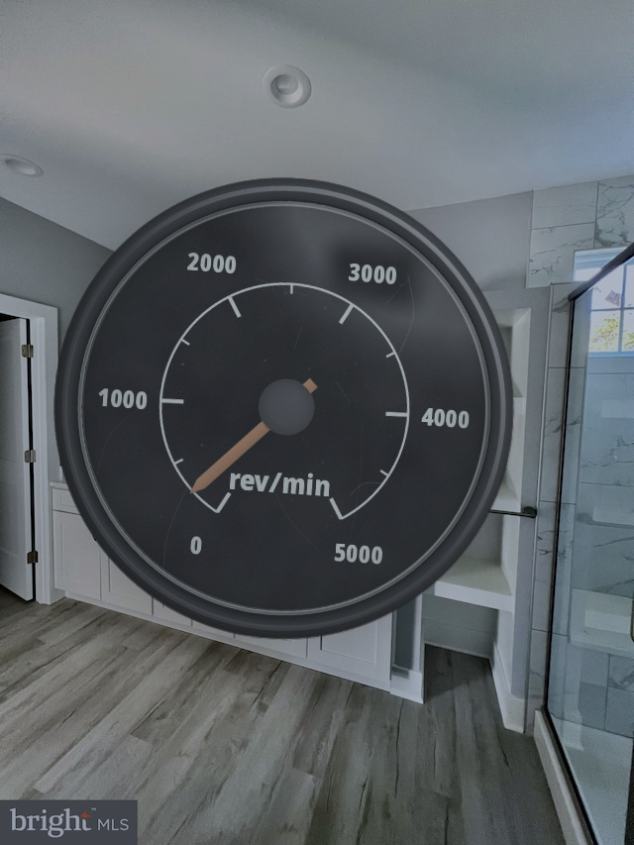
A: 250 rpm
